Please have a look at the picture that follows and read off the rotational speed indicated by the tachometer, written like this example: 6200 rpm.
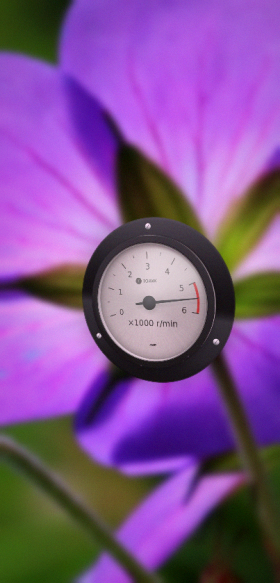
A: 5500 rpm
